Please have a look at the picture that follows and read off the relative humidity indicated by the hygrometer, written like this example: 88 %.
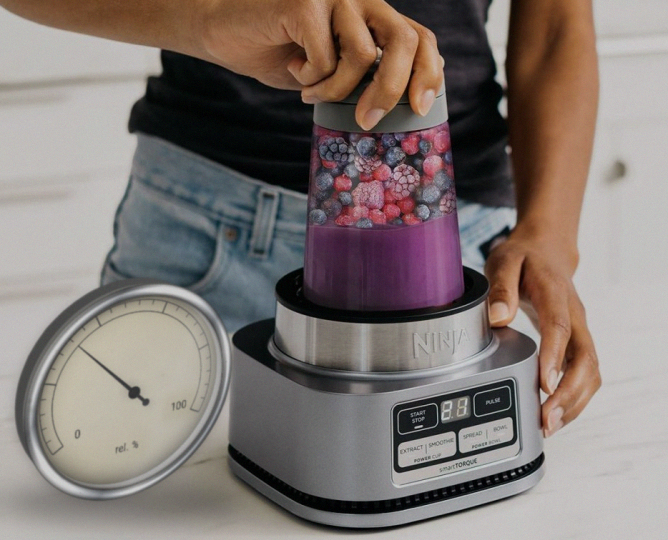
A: 32 %
